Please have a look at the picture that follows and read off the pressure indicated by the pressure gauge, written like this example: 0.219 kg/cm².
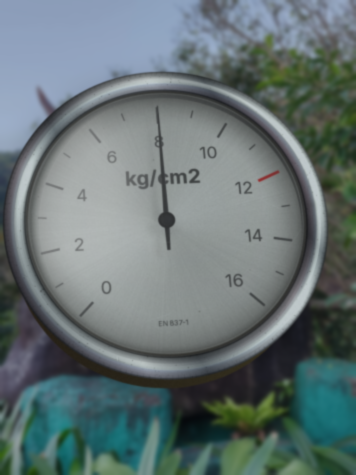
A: 8 kg/cm²
